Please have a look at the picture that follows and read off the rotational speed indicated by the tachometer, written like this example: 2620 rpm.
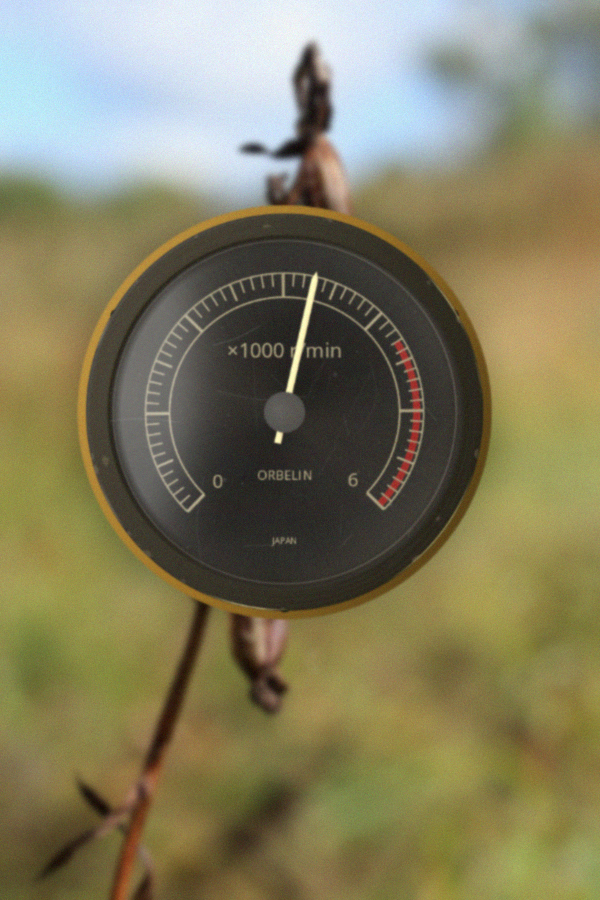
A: 3300 rpm
